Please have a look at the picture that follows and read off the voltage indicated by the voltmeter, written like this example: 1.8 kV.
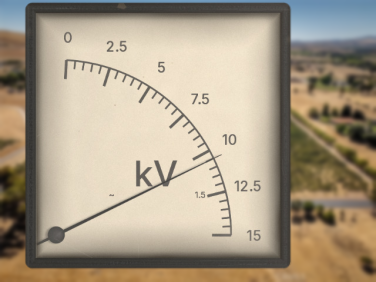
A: 10.5 kV
